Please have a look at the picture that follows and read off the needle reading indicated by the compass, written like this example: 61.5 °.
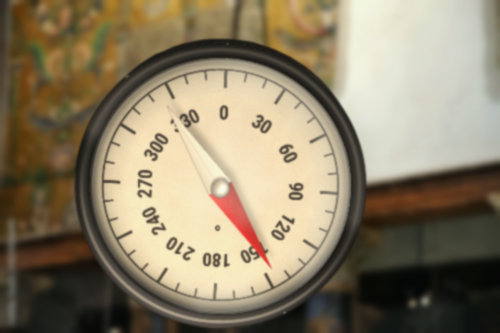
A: 145 °
